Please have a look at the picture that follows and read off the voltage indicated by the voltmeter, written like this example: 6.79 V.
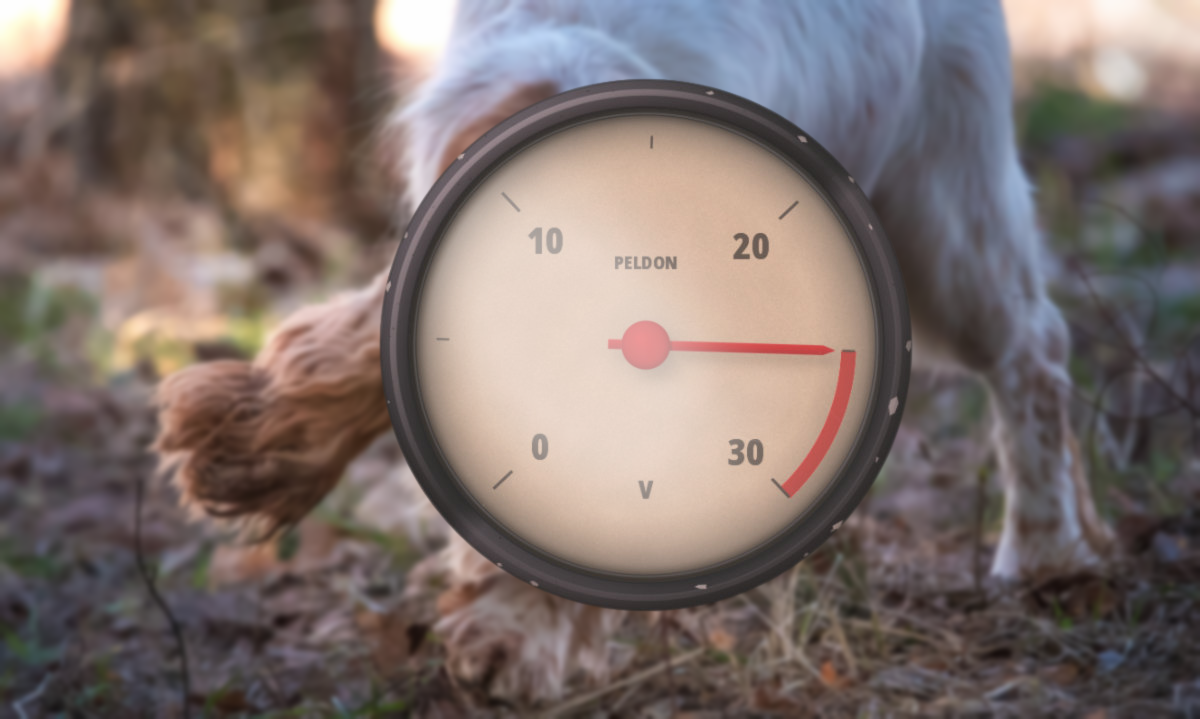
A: 25 V
